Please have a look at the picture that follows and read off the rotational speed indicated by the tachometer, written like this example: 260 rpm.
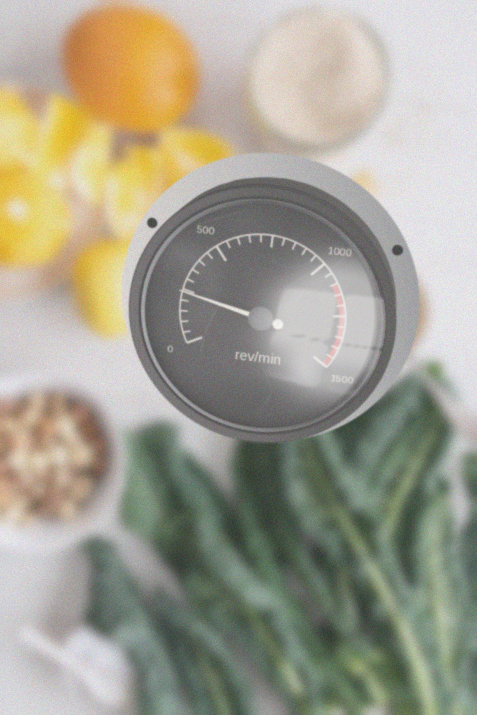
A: 250 rpm
